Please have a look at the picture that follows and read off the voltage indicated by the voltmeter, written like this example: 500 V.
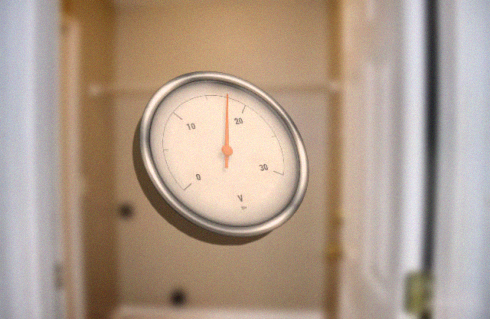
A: 17.5 V
